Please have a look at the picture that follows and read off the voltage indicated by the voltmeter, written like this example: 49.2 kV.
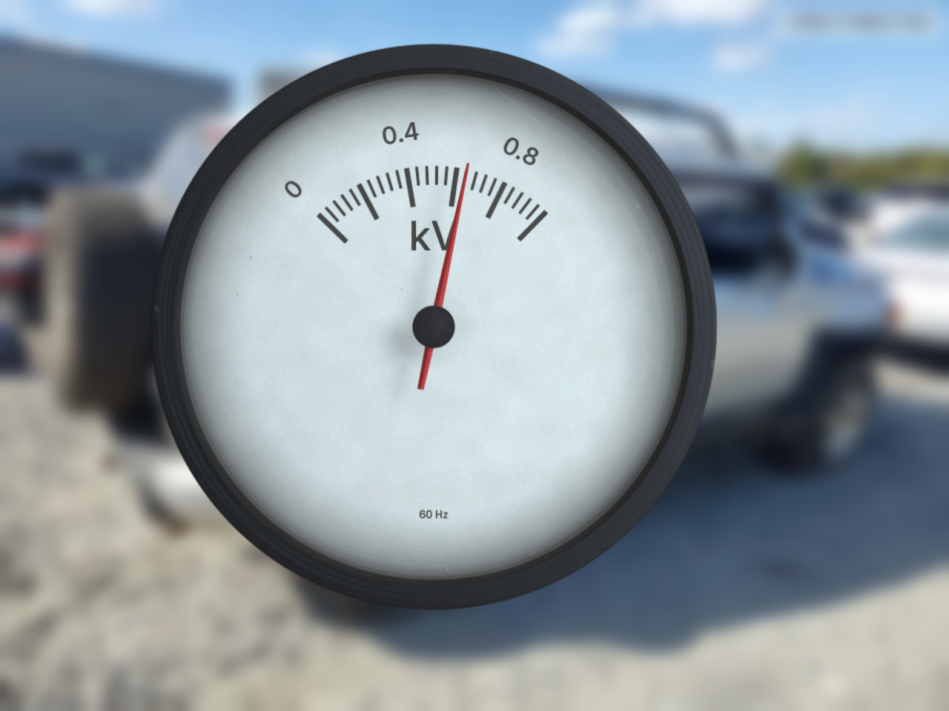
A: 0.64 kV
